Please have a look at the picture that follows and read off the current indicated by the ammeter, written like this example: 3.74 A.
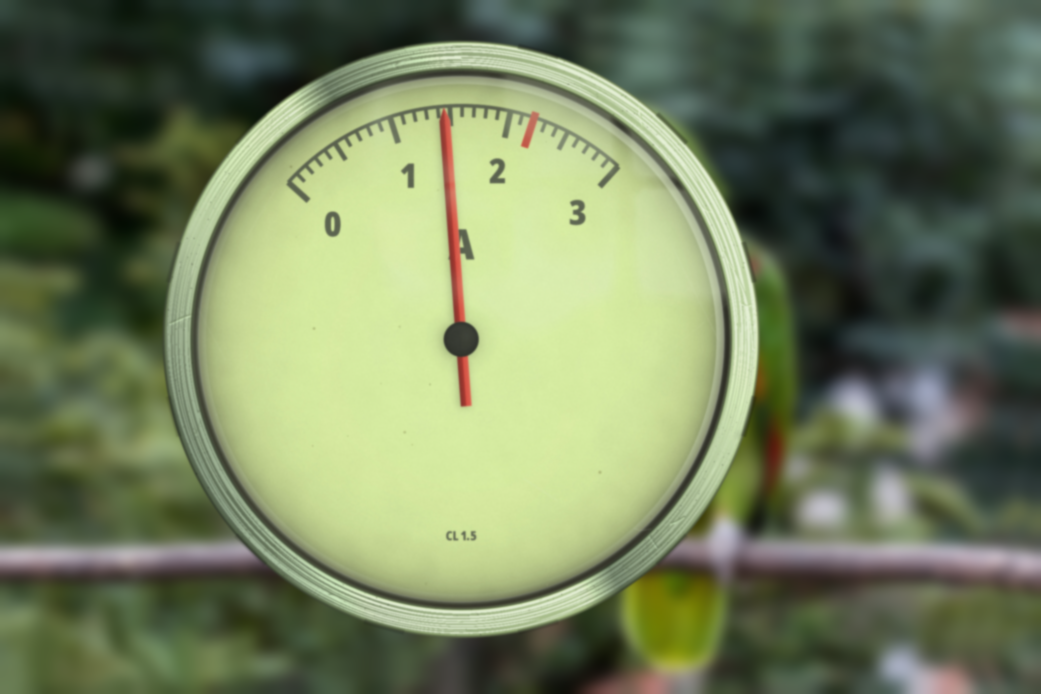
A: 1.45 A
